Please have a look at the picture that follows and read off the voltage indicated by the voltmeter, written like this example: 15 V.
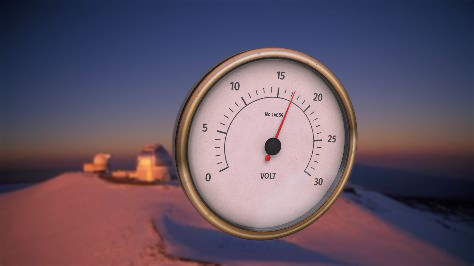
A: 17 V
